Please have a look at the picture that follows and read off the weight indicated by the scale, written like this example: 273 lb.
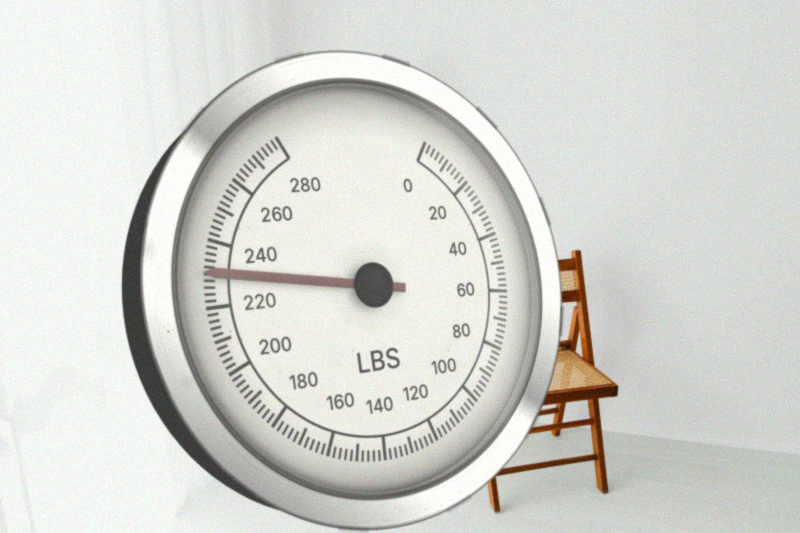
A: 230 lb
